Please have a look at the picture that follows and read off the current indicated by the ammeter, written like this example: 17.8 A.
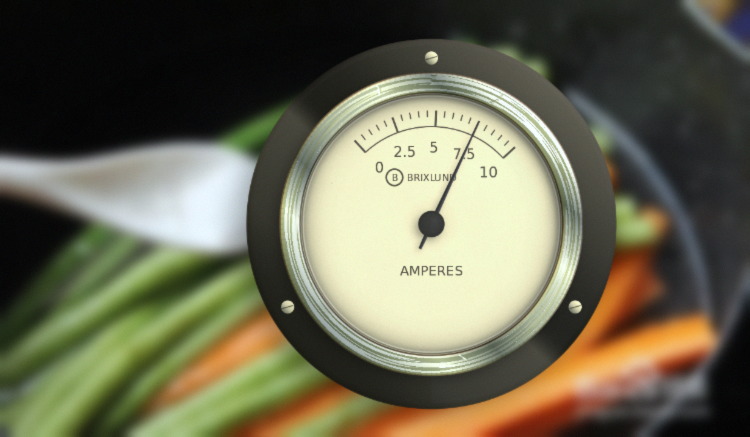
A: 7.5 A
